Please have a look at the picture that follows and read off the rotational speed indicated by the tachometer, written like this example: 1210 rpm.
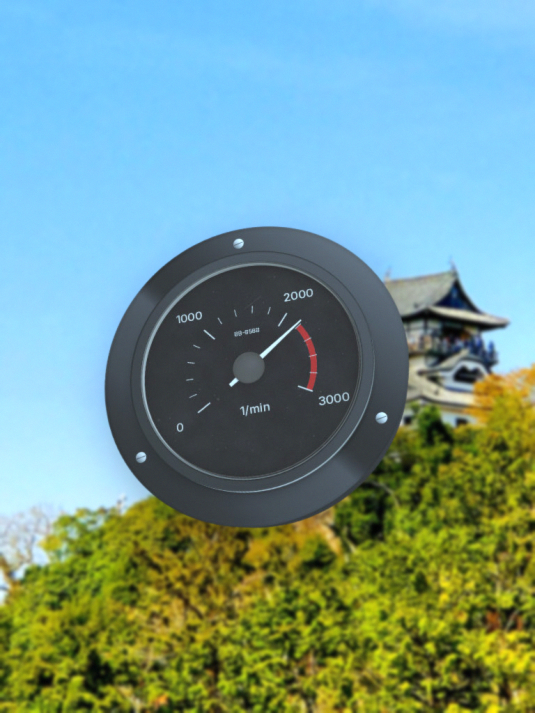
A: 2200 rpm
